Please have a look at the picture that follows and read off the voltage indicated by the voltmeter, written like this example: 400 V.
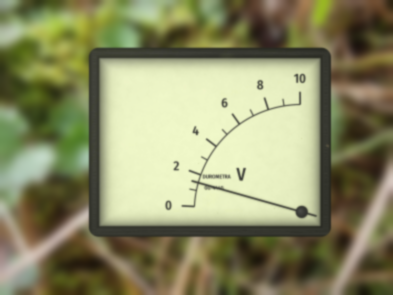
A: 1.5 V
